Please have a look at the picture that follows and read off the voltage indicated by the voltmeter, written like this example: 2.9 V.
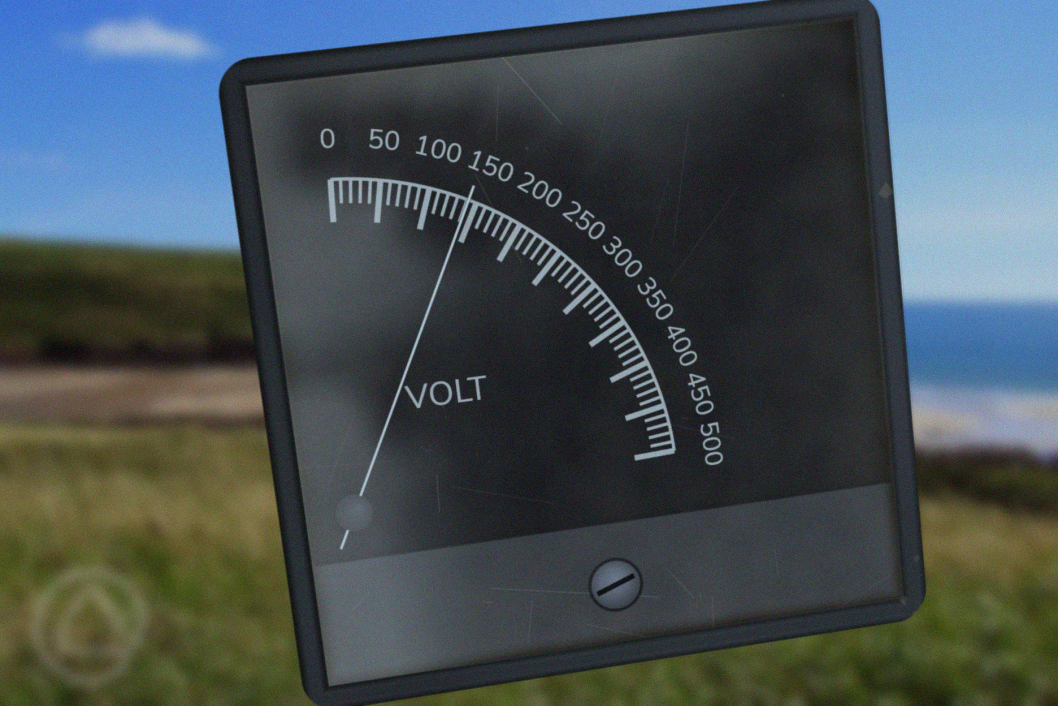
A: 140 V
